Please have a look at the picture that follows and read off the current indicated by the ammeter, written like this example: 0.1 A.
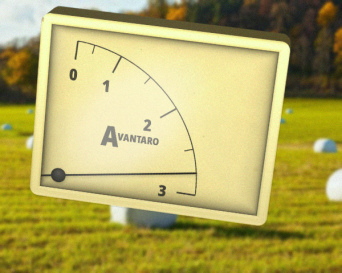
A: 2.75 A
